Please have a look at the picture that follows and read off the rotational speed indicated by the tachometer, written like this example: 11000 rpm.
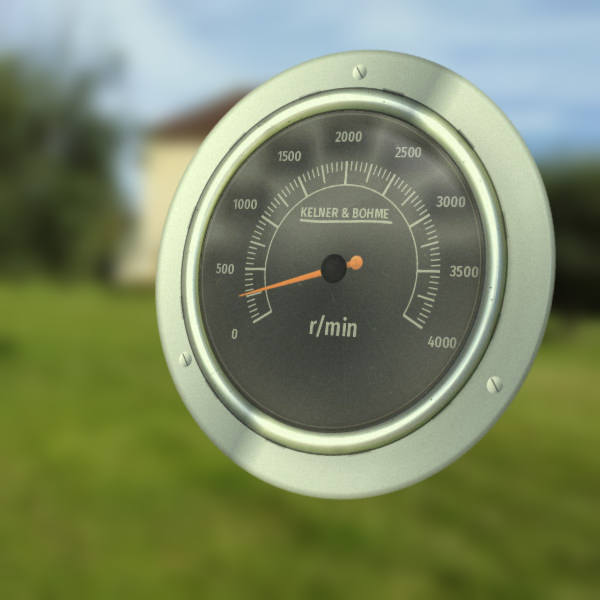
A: 250 rpm
